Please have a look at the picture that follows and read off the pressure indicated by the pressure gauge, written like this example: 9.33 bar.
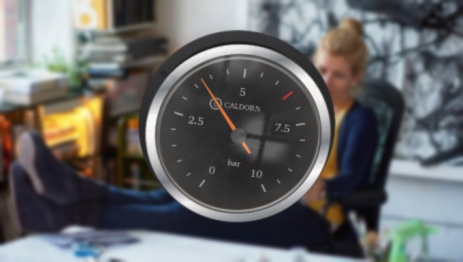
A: 3.75 bar
